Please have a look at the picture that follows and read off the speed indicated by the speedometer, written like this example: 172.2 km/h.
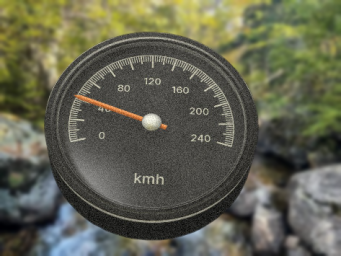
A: 40 km/h
